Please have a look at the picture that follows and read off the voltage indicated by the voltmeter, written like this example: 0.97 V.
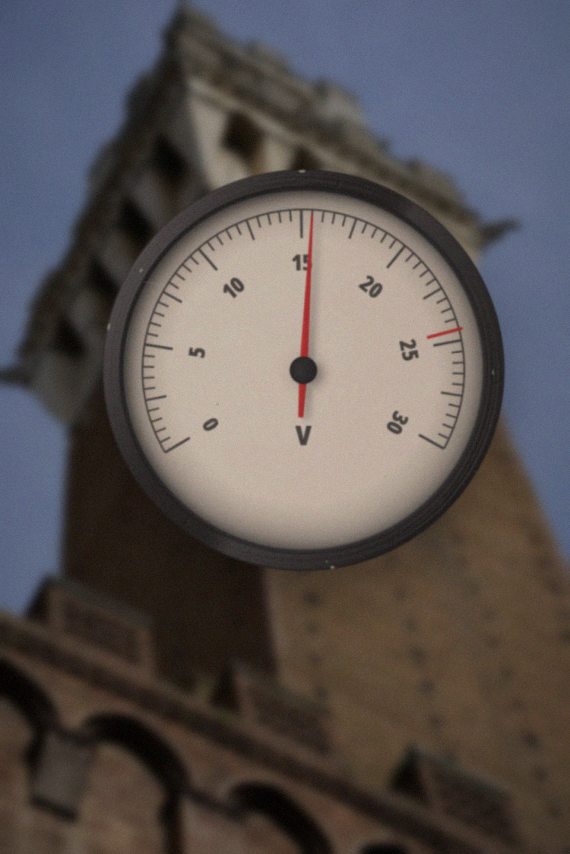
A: 15.5 V
